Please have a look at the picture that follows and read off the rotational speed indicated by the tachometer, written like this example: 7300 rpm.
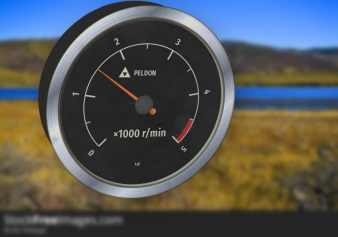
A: 1500 rpm
